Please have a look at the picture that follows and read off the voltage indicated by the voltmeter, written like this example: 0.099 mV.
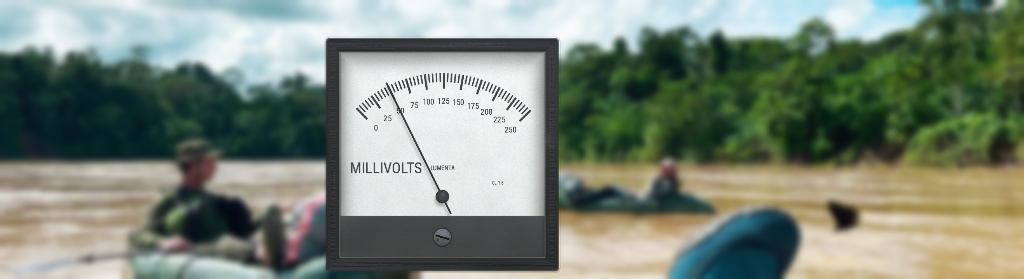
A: 50 mV
